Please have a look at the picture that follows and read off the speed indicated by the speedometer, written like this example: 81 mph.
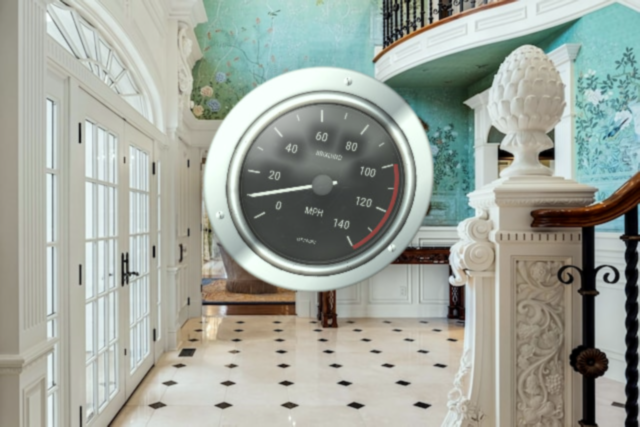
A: 10 mph
